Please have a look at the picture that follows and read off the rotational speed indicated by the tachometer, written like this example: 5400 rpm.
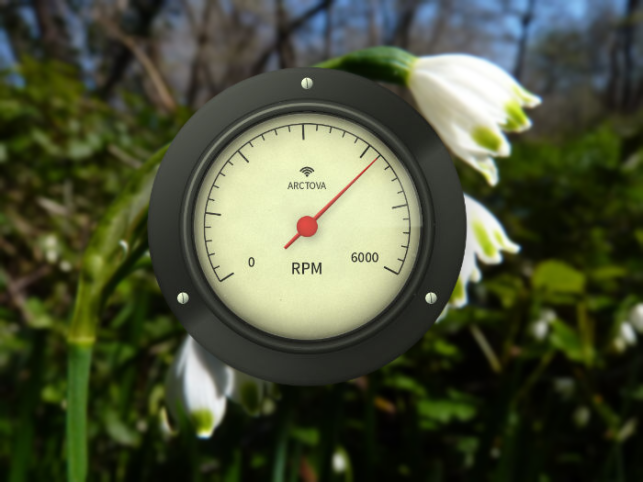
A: 4200 rpm
